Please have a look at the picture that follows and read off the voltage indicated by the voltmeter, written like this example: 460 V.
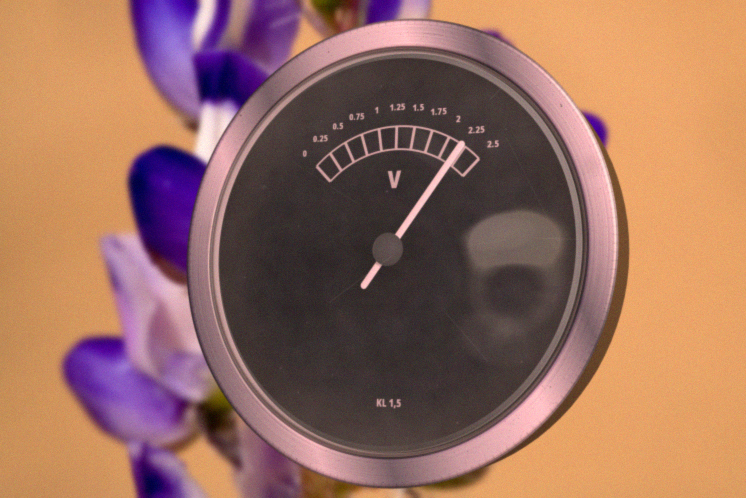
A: 2.25 V
